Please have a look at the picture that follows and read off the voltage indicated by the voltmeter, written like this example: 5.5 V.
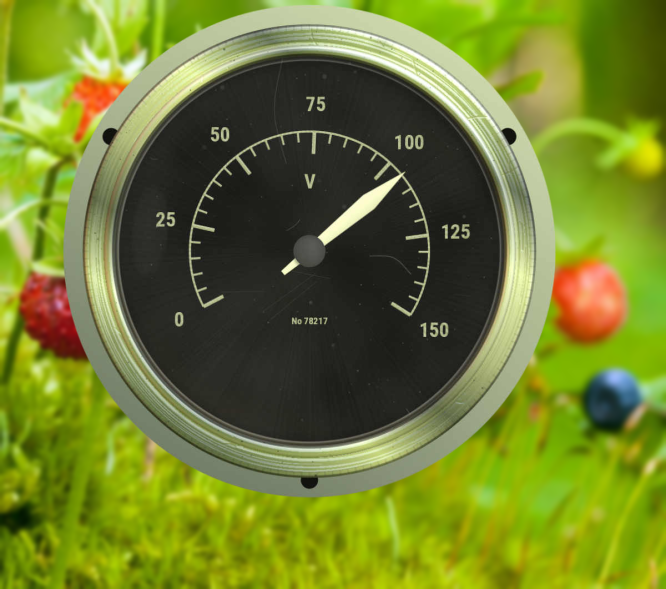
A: 105 V
